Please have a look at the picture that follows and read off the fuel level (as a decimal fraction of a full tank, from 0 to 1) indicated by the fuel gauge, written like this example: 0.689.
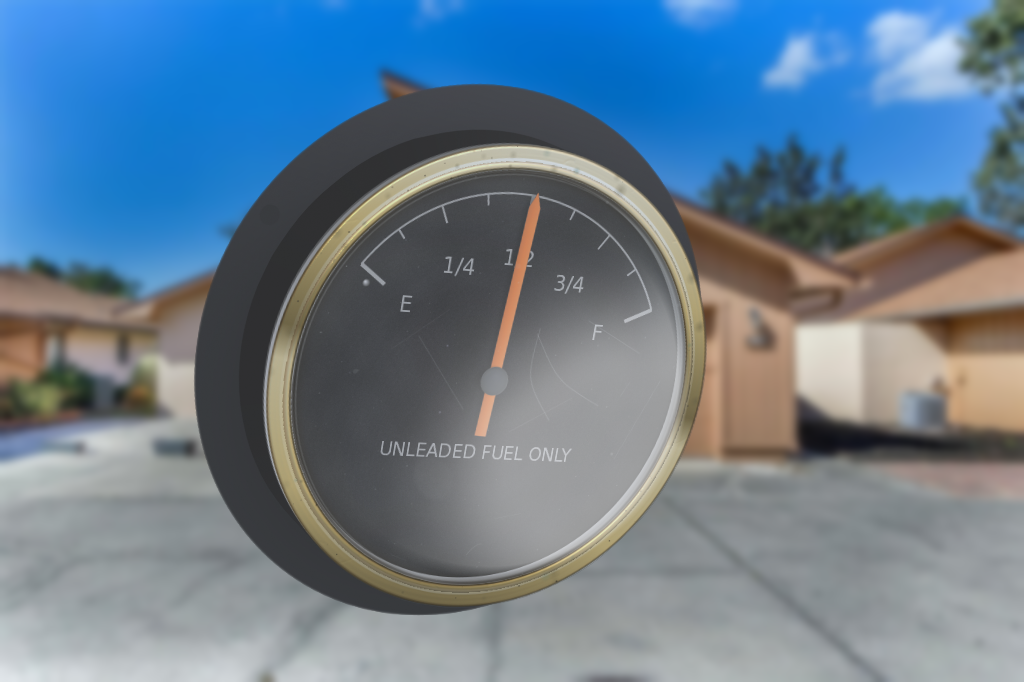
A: 0.5
